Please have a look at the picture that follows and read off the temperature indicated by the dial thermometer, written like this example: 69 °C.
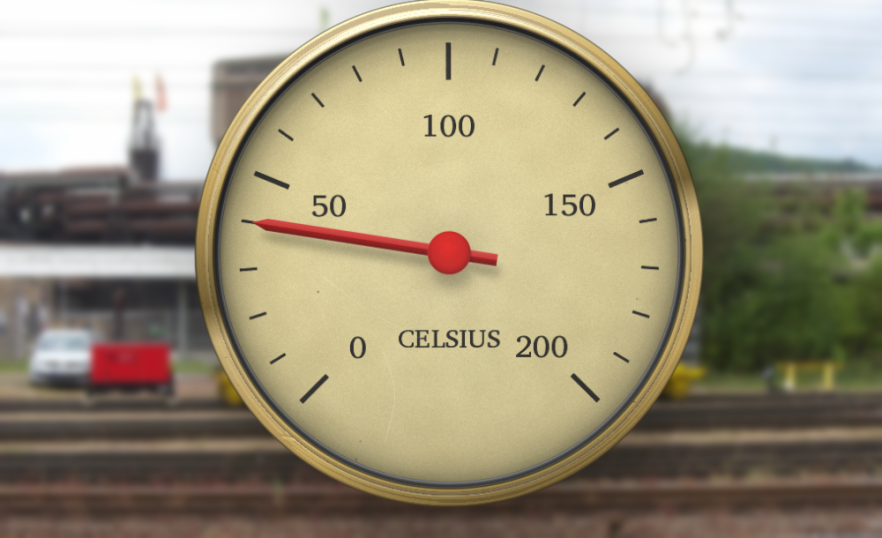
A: 40 °C
